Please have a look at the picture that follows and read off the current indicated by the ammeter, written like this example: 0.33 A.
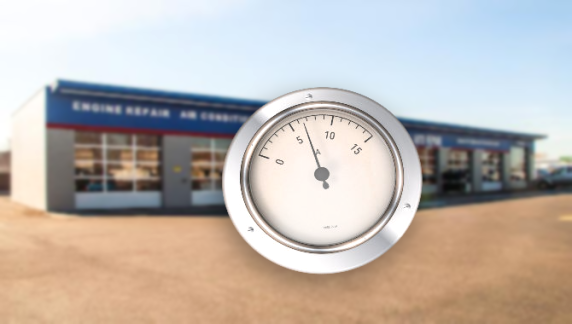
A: 6.5 A
